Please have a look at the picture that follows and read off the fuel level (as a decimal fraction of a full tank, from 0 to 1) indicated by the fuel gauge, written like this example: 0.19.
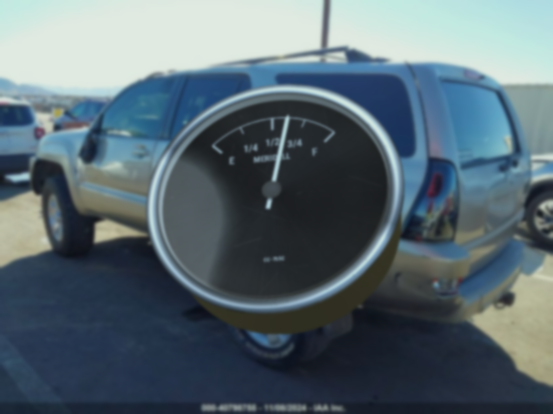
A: 0.625
